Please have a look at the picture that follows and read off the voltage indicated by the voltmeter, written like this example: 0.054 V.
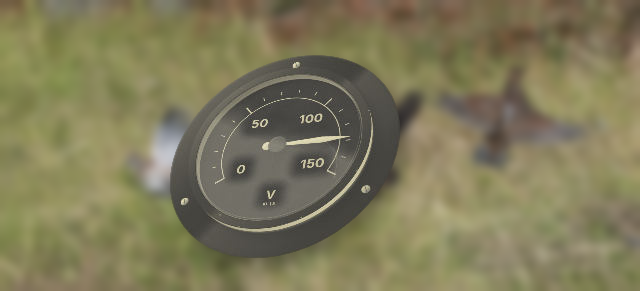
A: 130 V
